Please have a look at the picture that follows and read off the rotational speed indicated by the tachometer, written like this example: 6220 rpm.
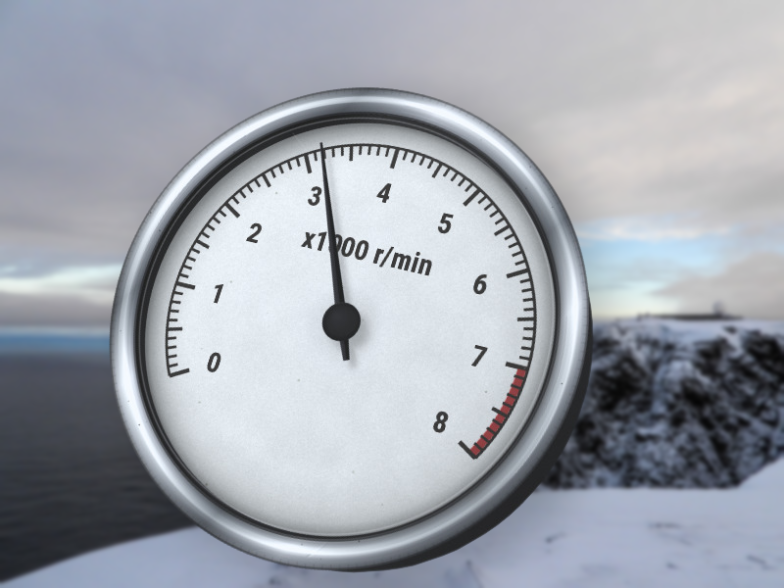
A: 3200 rpm
